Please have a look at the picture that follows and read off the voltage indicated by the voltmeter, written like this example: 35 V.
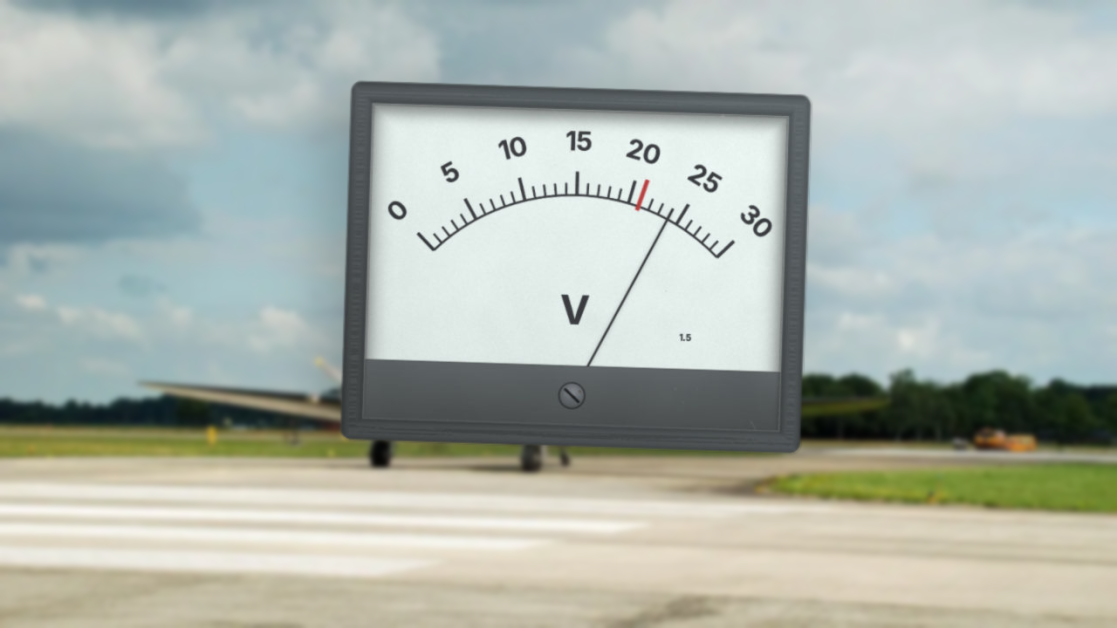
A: 24 V
